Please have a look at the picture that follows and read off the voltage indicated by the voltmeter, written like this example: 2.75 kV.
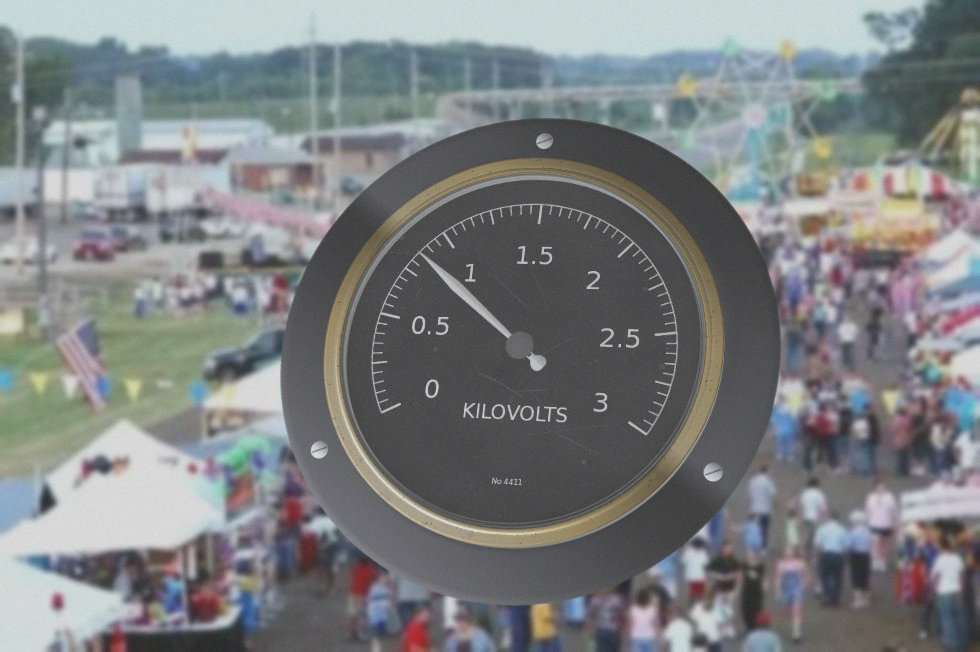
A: 0.85 kV
